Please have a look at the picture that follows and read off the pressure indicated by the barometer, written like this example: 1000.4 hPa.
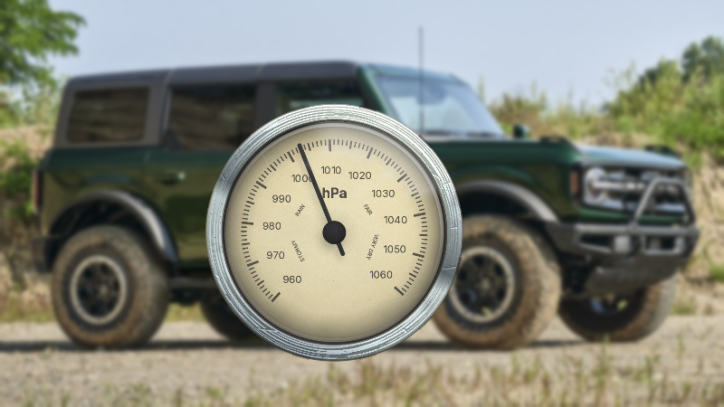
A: 1003 hPa
